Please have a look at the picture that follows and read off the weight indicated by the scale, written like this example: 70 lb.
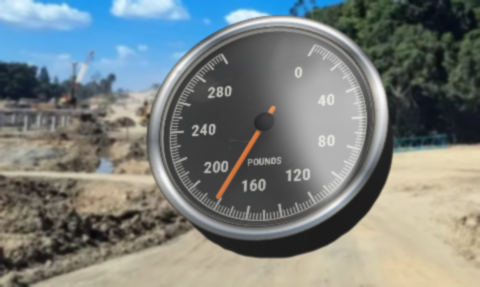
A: 180 lb
